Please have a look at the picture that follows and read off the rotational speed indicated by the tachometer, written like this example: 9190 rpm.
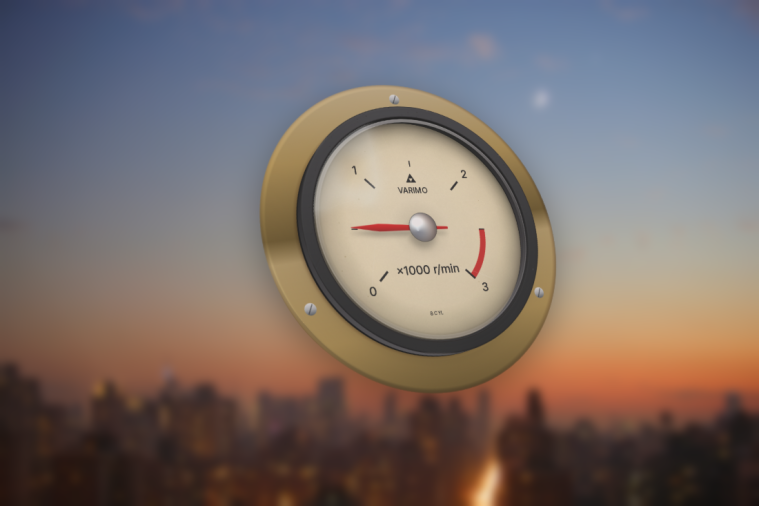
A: 500 rpm
